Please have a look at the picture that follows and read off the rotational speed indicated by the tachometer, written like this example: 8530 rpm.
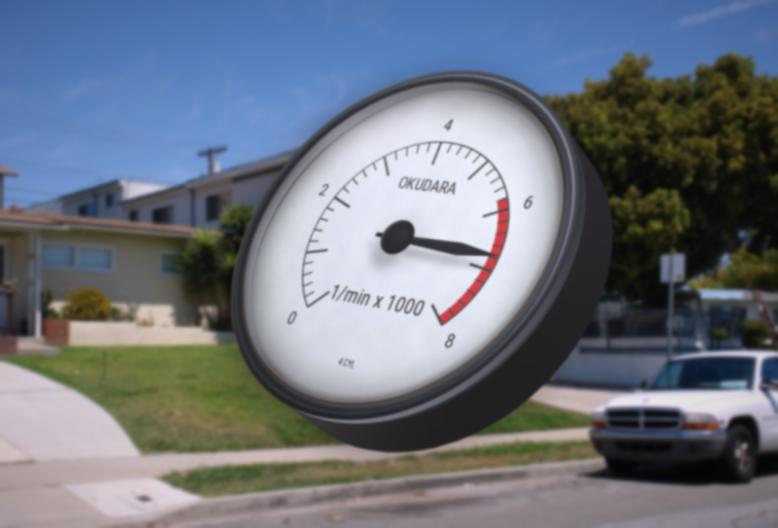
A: 6800 rpm
